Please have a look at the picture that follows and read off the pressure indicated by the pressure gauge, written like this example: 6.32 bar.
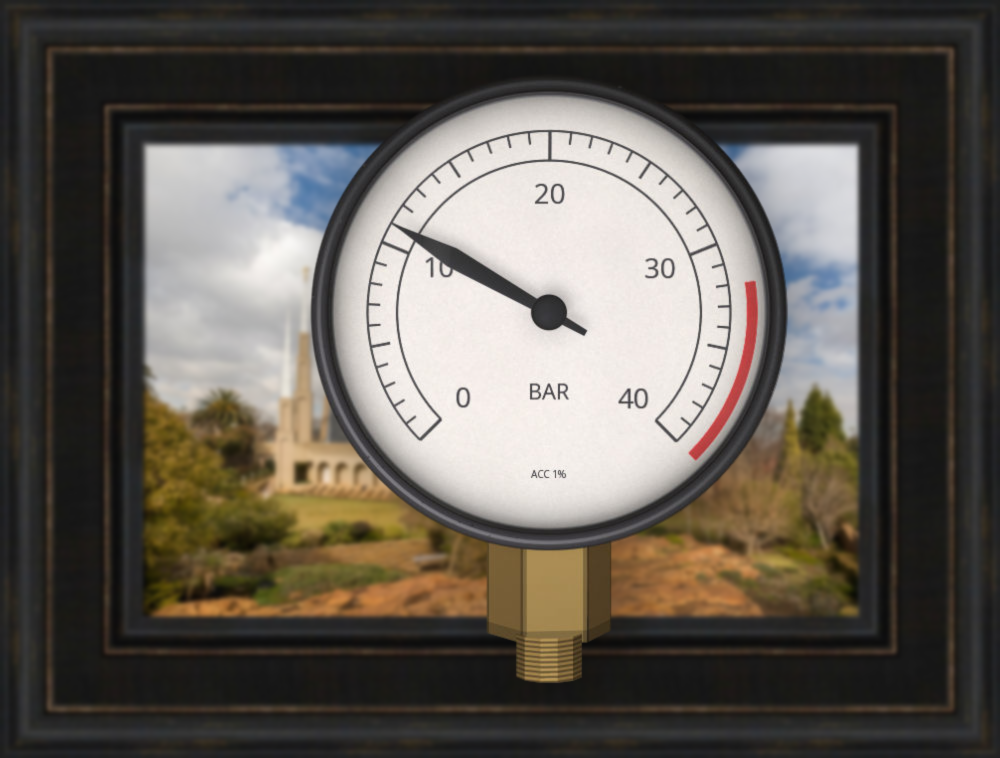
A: 11 bar
